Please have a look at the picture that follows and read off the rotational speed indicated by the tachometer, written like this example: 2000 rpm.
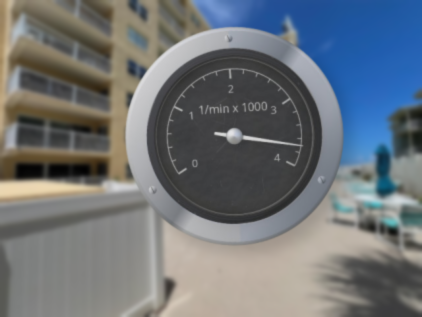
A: 3700 rpm
